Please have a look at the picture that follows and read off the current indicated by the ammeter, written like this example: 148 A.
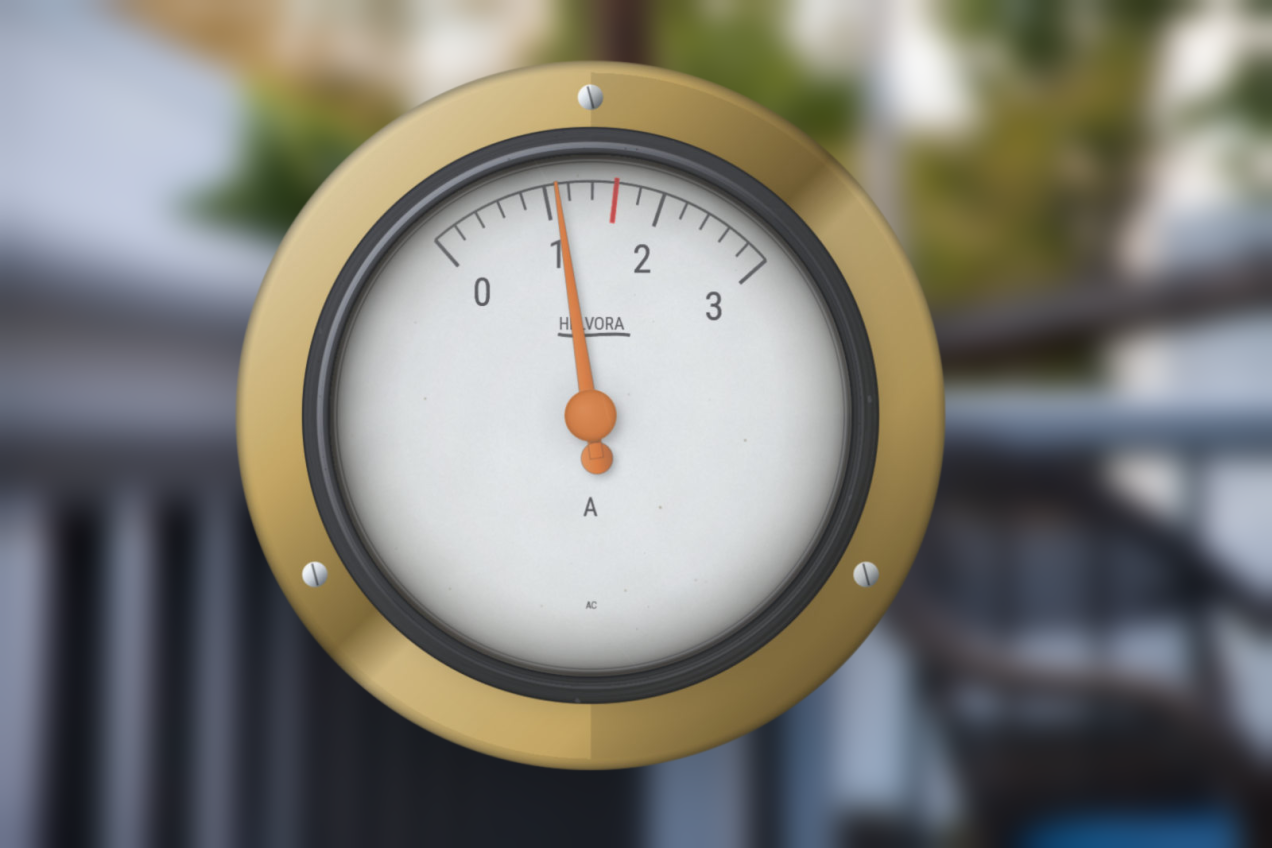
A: 1.1 A
